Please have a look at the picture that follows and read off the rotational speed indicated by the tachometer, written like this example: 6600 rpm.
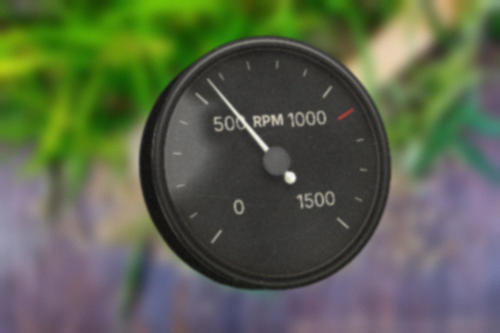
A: 550 rpm
